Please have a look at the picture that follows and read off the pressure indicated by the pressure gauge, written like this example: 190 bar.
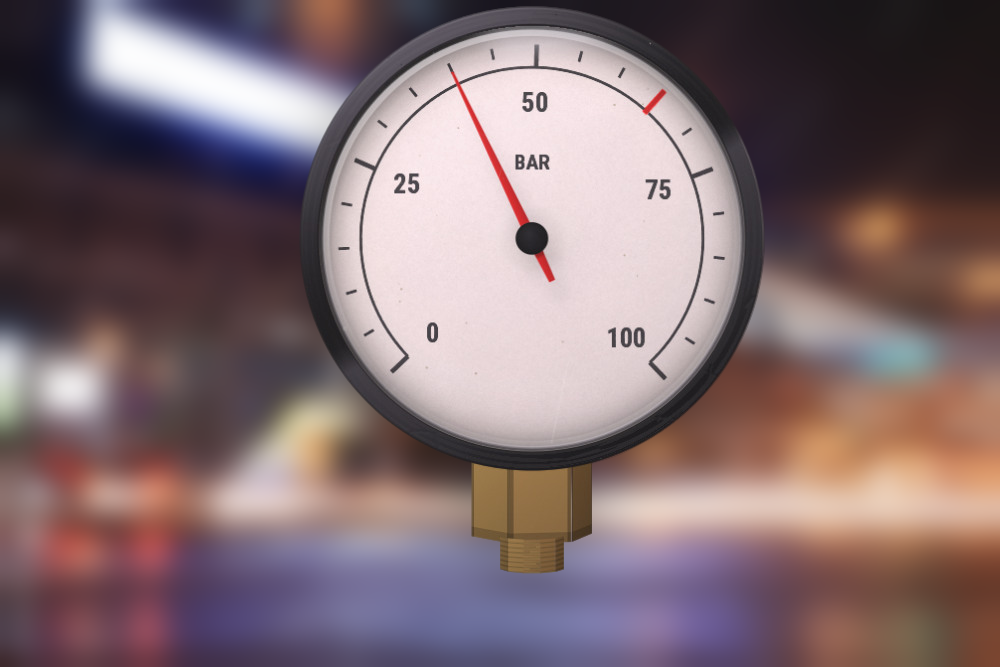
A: 40 bar
